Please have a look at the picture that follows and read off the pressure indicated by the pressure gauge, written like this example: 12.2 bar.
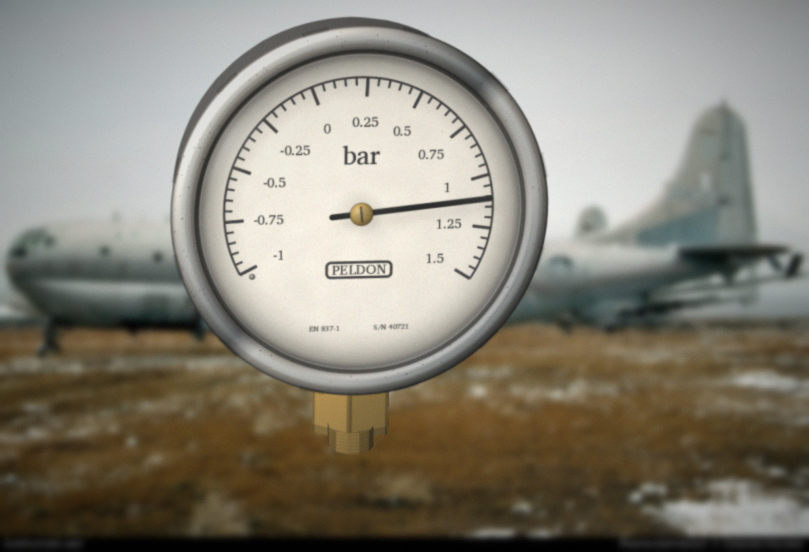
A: 1.1 bar
